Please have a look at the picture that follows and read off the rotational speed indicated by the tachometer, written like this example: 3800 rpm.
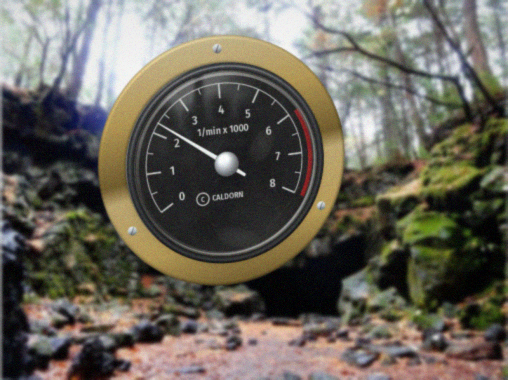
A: 2250 rpm
